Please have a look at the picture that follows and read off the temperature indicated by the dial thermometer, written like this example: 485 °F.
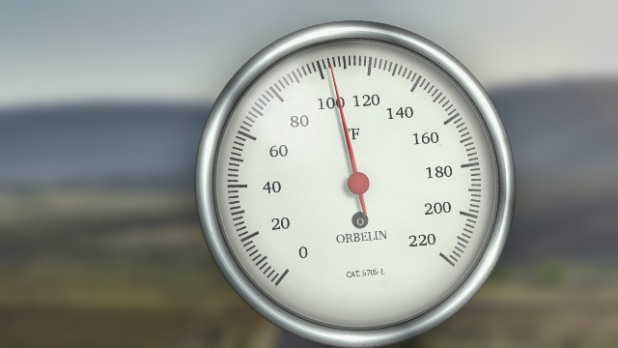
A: 104 °F
